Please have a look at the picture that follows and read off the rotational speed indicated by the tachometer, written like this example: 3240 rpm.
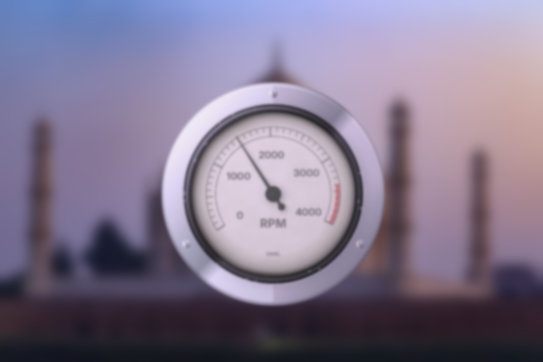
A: 1500 rpm
